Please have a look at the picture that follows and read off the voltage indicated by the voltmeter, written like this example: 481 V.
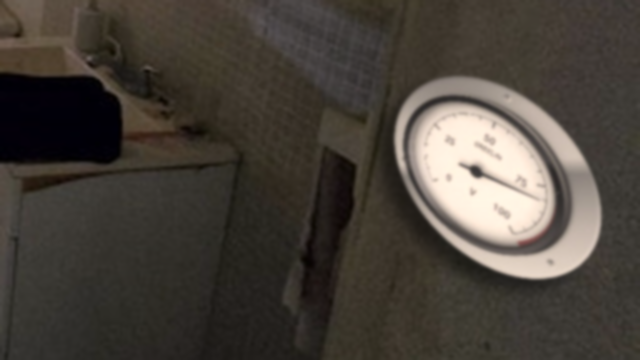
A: 80 V
